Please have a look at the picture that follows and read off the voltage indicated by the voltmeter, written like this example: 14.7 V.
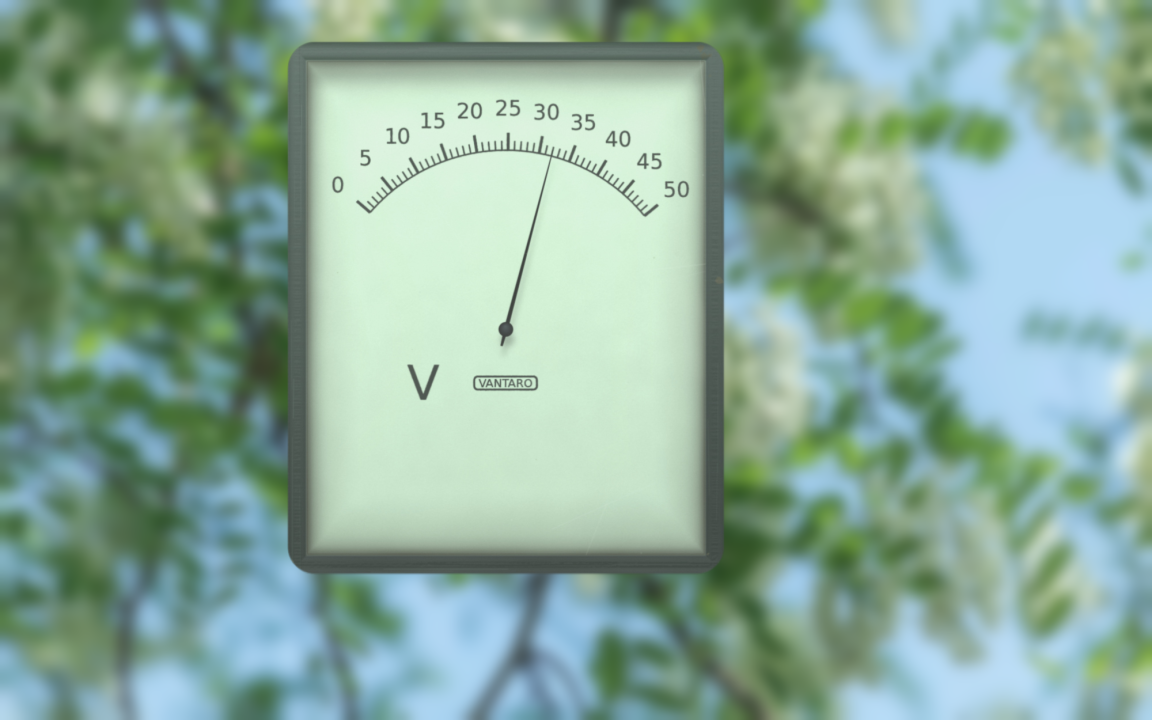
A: 32 V
